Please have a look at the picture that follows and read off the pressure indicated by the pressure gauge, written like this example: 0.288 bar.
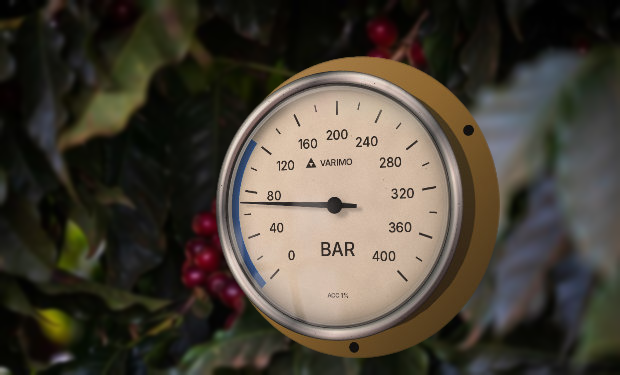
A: 70 bar
